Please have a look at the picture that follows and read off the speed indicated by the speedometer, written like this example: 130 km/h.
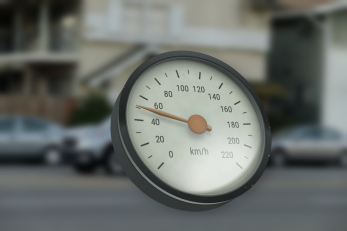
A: 50 km/h
